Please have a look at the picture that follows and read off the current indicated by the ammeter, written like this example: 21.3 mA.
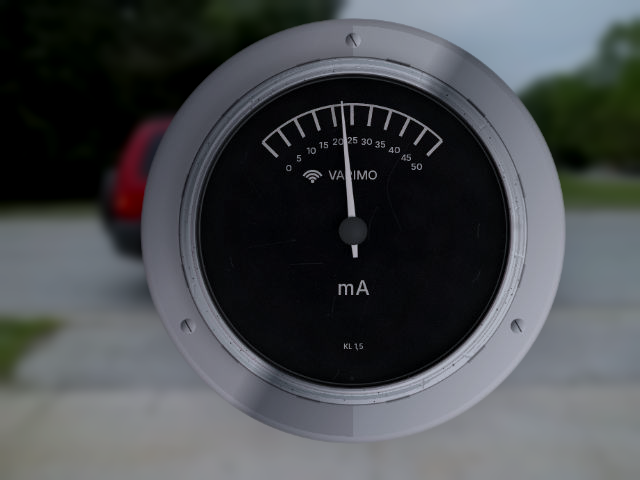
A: 22.5 mA
